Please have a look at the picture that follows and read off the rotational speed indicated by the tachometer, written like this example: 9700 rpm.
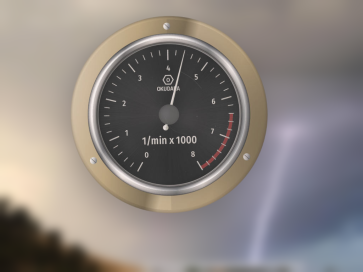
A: 4400 rpm
